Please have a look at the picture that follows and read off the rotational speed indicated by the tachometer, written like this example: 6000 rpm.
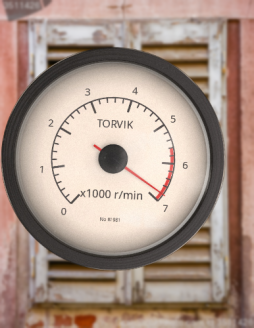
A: 6800 rpm
